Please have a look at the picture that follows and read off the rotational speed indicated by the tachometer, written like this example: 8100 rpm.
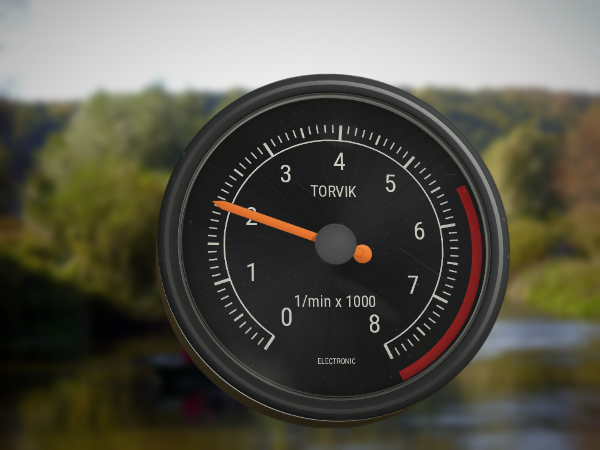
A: 2000 rpm
